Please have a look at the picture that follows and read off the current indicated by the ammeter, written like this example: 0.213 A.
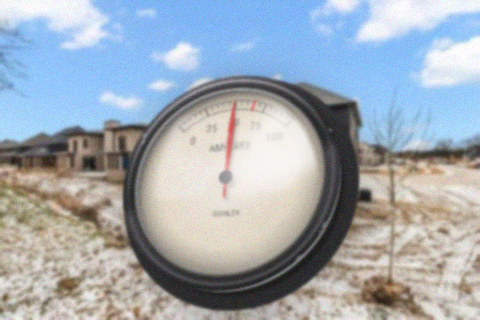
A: 50 A
